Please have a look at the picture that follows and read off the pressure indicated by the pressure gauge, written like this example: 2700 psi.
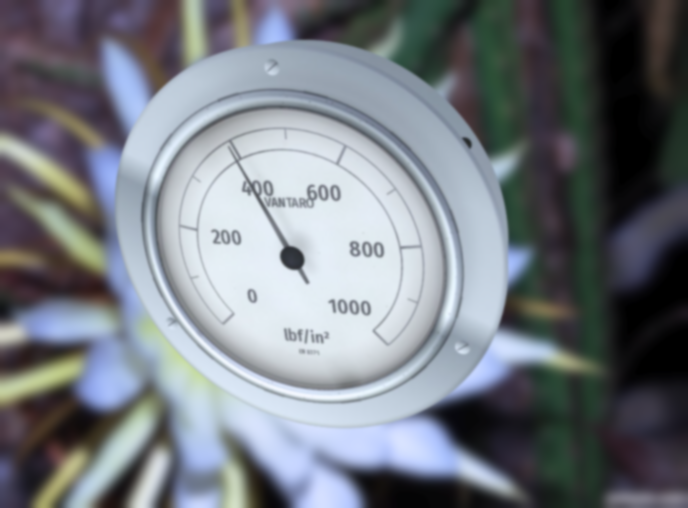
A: 400 psi
